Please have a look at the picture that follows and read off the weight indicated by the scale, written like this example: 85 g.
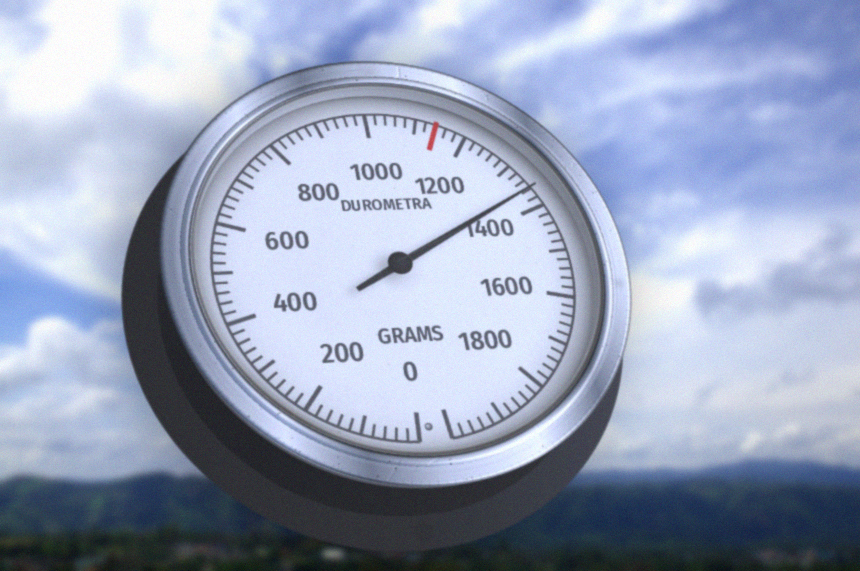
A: 1360 g
